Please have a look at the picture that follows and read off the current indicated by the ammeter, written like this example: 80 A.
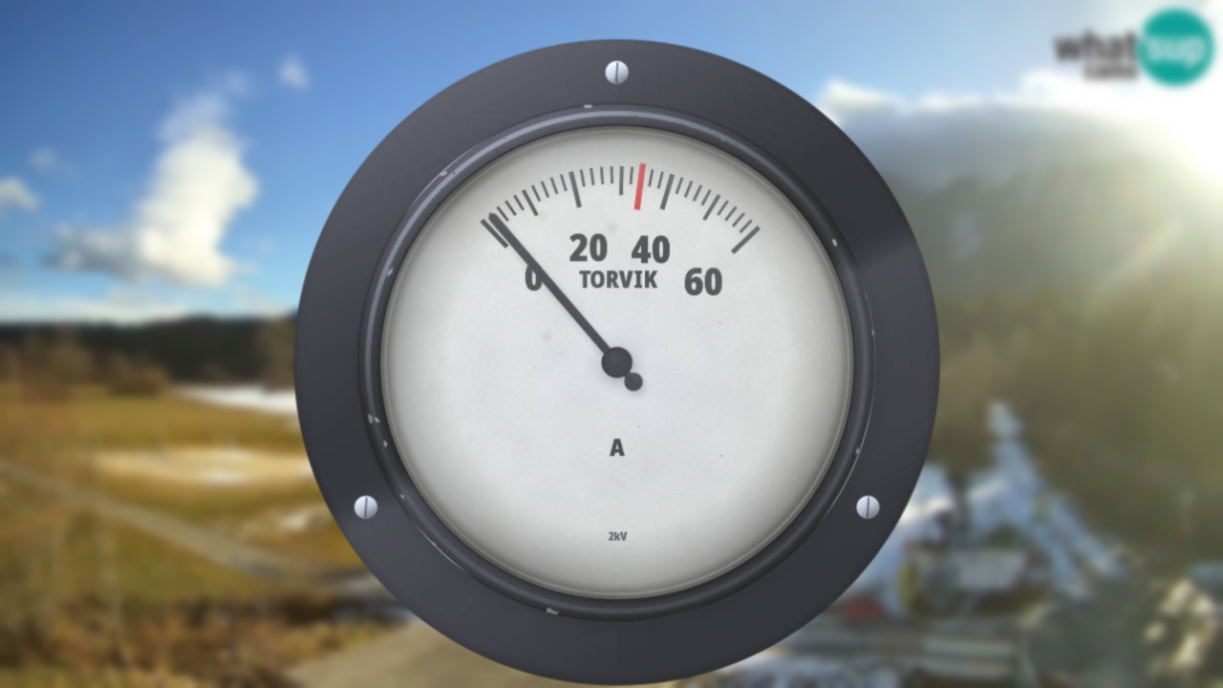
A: 2 A
